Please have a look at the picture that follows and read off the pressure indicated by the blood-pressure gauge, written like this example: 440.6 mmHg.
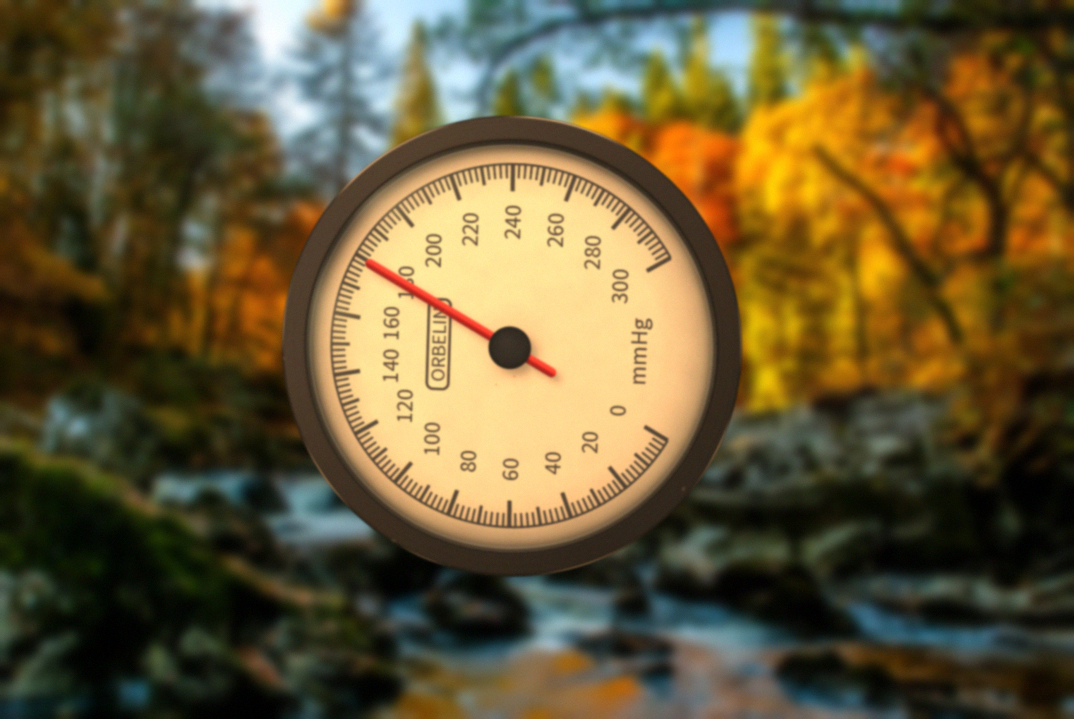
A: 180 mmHg
